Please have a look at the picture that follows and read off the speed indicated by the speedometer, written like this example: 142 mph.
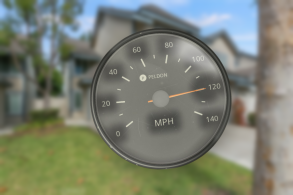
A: 120 mph
